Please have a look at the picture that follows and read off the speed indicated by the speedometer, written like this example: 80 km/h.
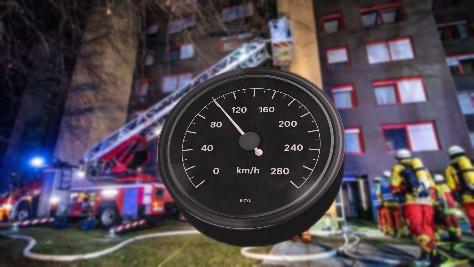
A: 100 km/h
